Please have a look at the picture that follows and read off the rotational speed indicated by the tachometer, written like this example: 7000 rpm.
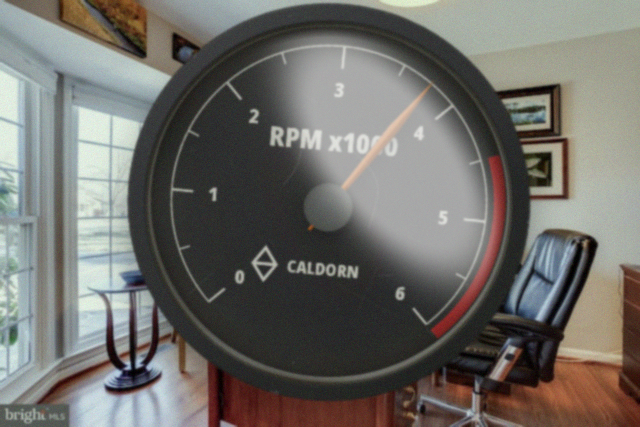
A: 3750 rpm
